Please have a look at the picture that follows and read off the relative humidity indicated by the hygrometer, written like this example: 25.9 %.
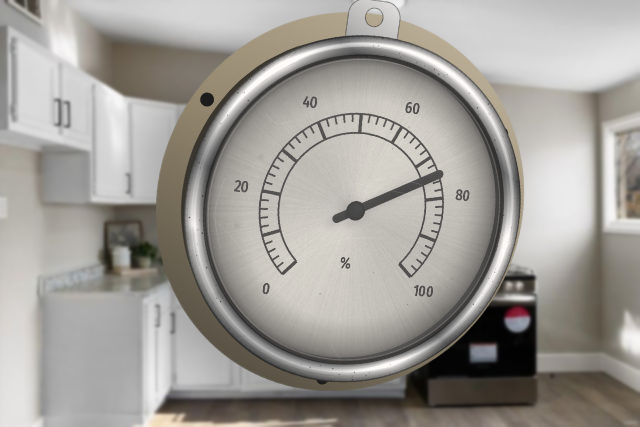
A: 74 %
